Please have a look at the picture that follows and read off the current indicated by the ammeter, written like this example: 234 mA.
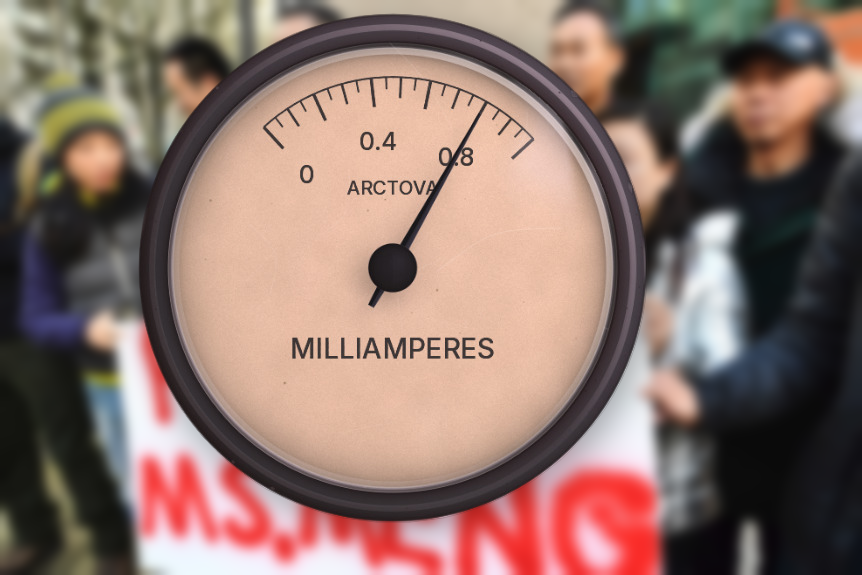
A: 0.8 mA
